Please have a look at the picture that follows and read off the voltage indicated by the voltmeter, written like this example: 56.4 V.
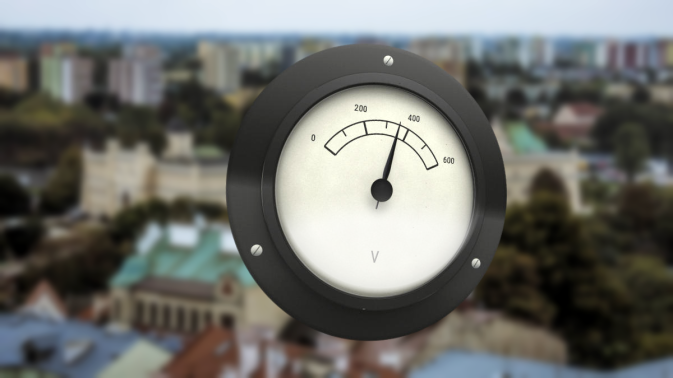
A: 350 V
